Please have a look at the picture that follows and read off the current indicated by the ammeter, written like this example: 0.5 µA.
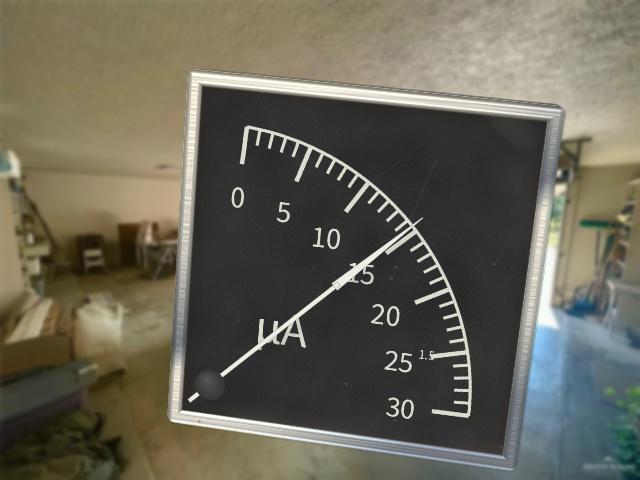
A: 14.5 µA
